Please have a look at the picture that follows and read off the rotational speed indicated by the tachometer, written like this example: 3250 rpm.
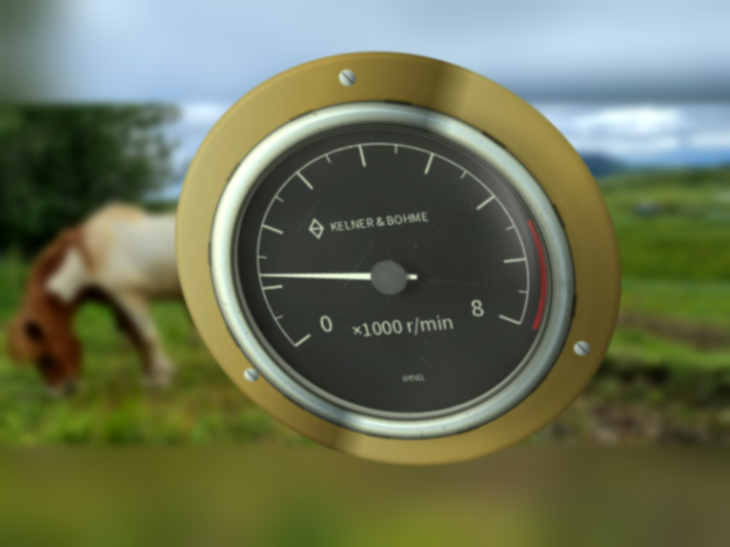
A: 1250 rpm
